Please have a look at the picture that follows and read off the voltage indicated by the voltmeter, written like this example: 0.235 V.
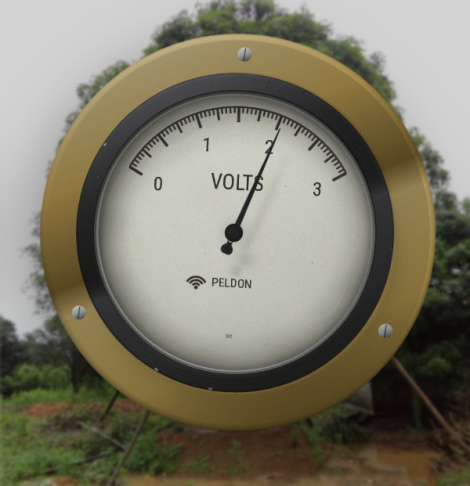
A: 2.05 V
